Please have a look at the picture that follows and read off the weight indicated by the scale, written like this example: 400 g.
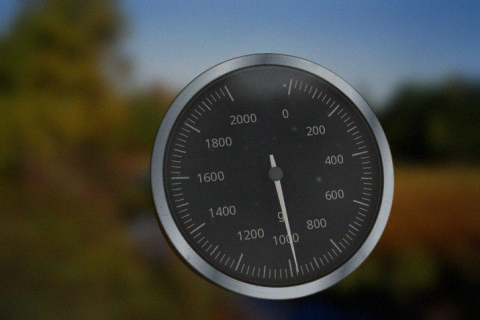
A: 980 g
